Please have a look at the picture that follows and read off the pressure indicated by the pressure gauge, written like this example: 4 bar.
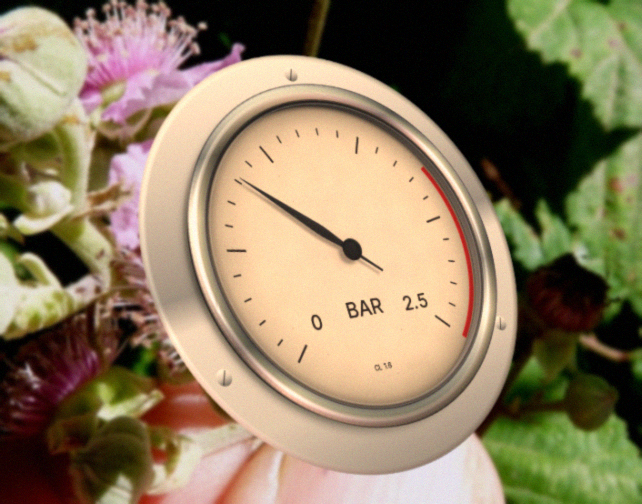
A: 0.8 bar
